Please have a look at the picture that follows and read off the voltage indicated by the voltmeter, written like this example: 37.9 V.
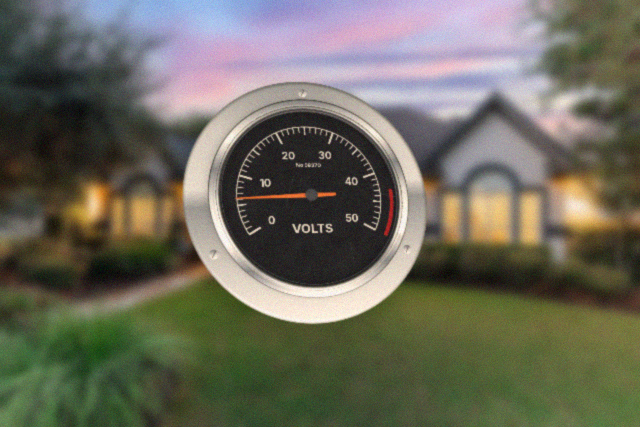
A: 6 V
